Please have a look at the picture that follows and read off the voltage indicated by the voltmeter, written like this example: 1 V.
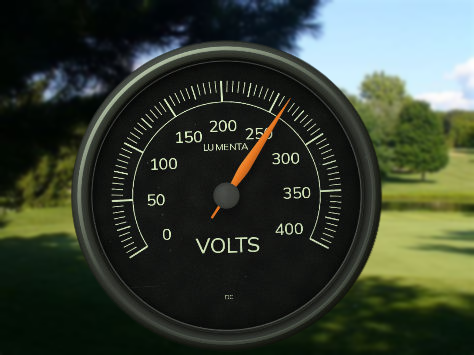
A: 260 V
